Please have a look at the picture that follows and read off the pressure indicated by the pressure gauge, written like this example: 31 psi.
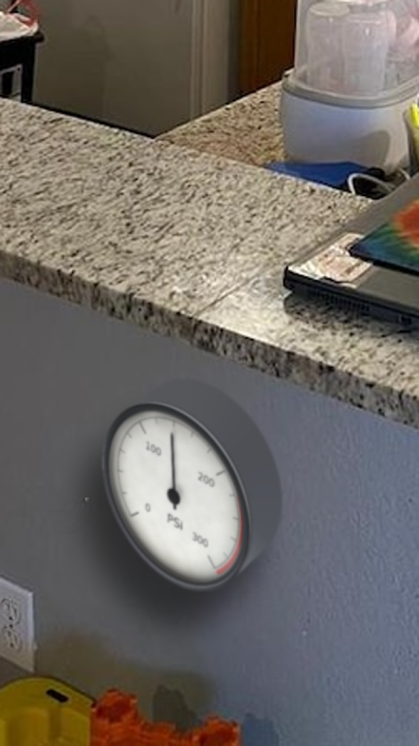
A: 140 psi
